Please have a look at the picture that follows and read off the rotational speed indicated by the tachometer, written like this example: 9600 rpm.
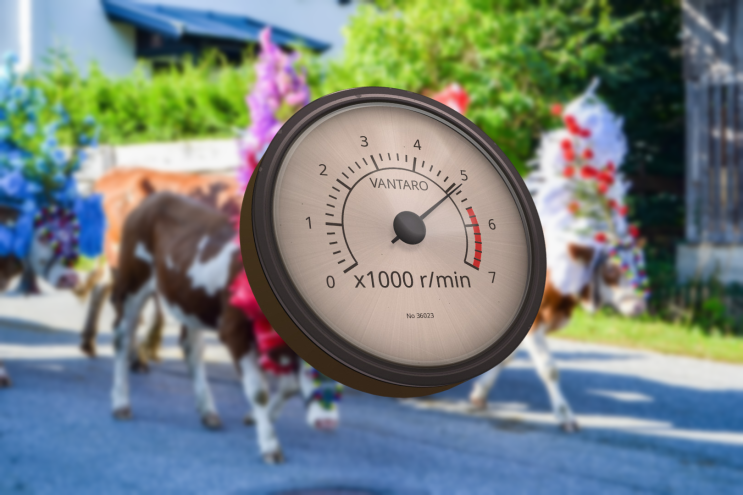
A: 5100 rpm
